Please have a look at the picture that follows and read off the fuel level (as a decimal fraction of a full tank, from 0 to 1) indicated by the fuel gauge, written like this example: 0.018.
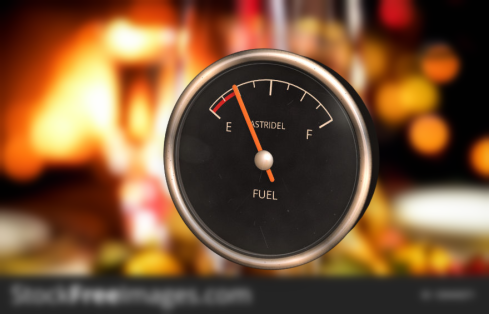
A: 0.25
